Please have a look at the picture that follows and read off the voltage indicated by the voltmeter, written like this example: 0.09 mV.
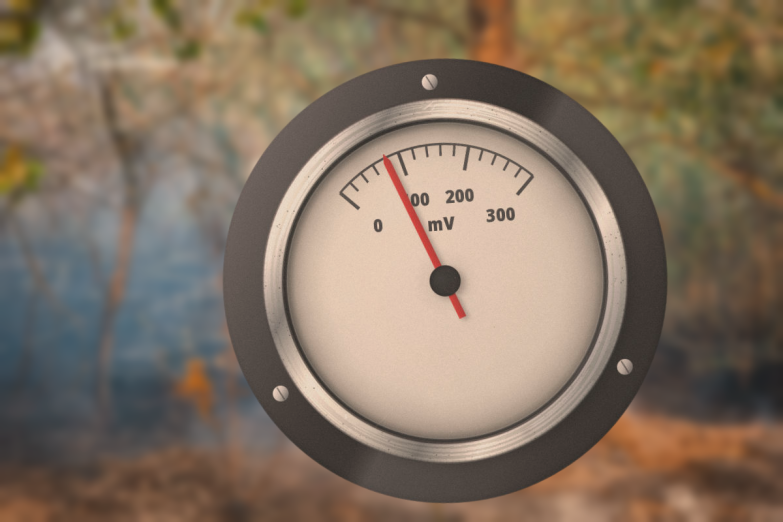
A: 80 mV
